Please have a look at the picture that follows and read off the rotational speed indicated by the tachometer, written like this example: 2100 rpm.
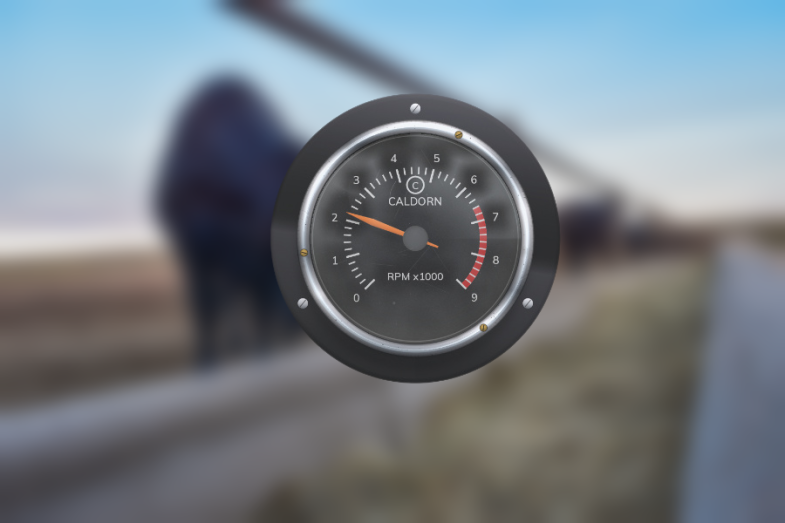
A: 2200 rpm
